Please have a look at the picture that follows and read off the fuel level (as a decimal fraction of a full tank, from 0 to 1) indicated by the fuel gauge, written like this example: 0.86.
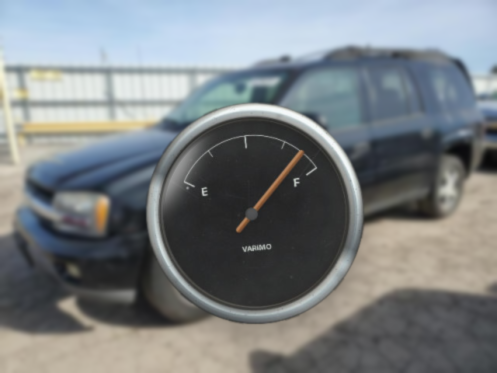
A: 0.875
